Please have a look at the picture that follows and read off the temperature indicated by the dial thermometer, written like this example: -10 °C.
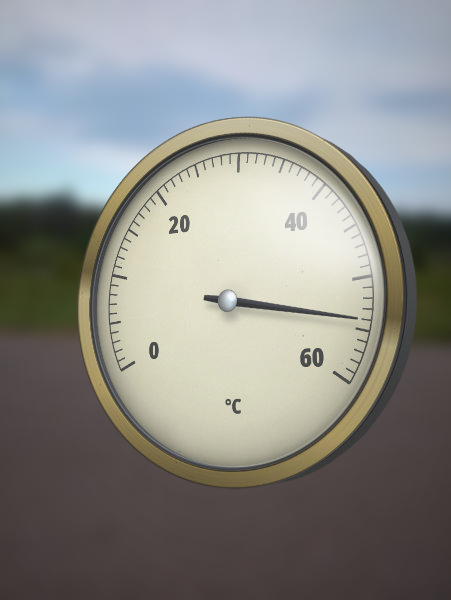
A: 54 °C
